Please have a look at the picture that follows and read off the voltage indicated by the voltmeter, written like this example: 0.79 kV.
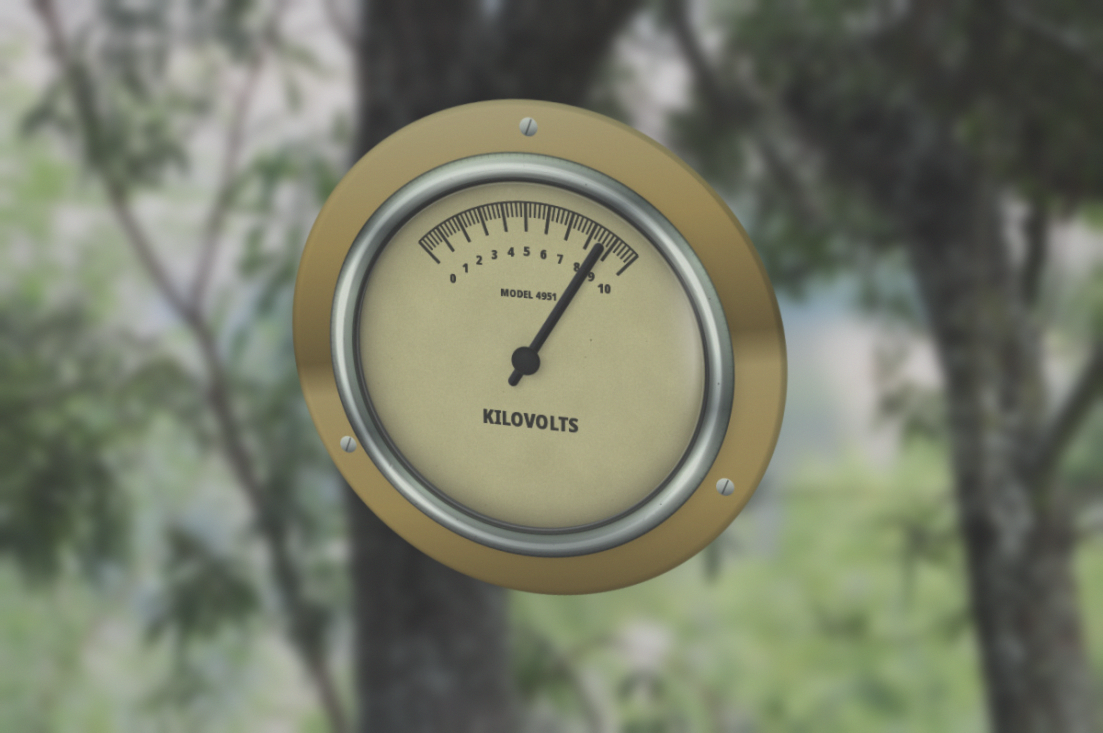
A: 8.6 kV
